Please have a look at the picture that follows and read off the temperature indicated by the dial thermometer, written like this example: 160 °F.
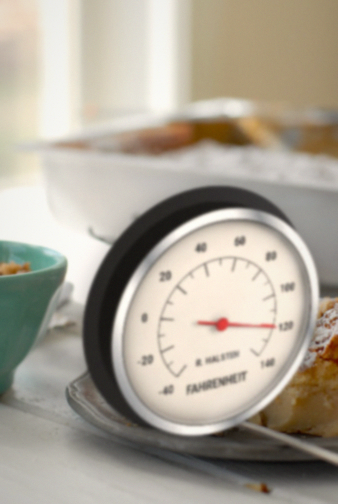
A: 120 °F
